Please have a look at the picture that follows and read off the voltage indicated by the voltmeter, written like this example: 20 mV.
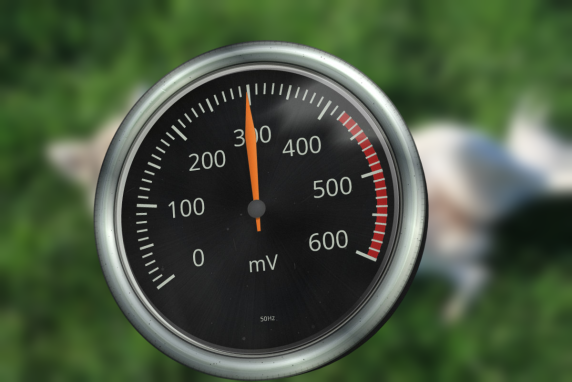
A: 300 mV
